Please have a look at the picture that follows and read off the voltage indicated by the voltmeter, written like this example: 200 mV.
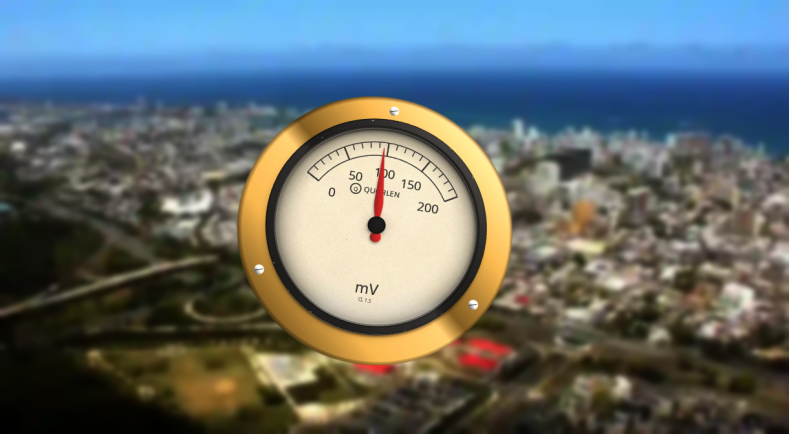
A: 95 mV
